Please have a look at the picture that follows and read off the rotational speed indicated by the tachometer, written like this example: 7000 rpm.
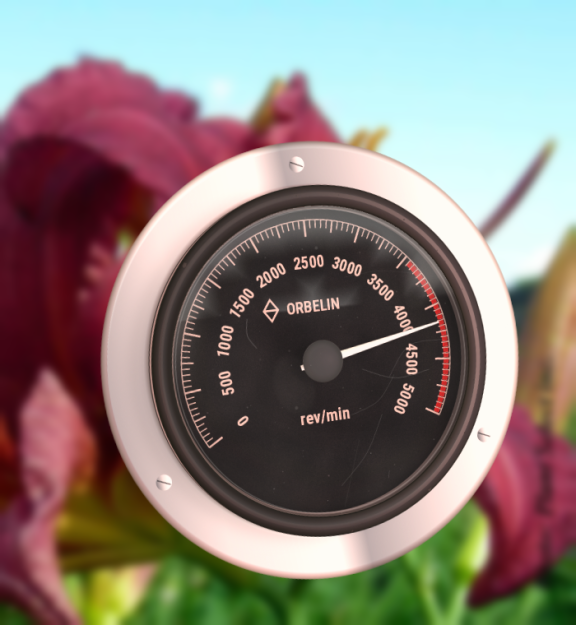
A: 4150 rpm
